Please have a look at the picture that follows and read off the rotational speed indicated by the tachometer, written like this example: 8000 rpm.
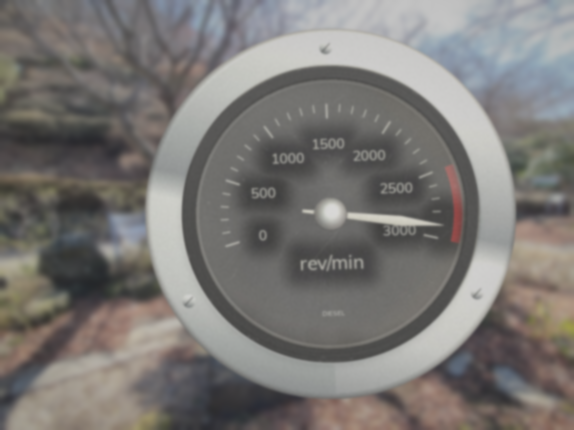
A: 2900 rpm
